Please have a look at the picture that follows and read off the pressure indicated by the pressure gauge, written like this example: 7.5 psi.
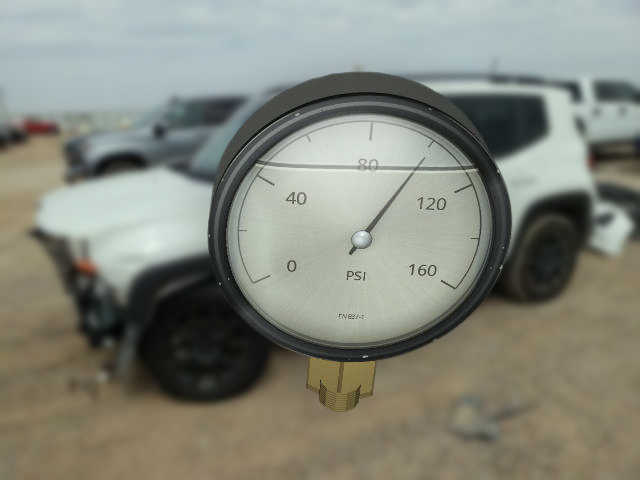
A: 100 psi
